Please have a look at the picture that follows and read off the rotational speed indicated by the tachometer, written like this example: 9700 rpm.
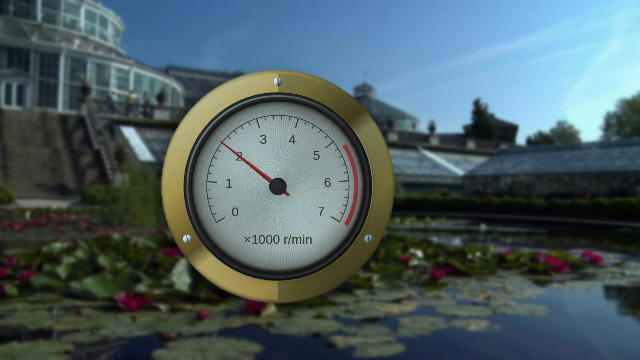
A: 2000 rpm
